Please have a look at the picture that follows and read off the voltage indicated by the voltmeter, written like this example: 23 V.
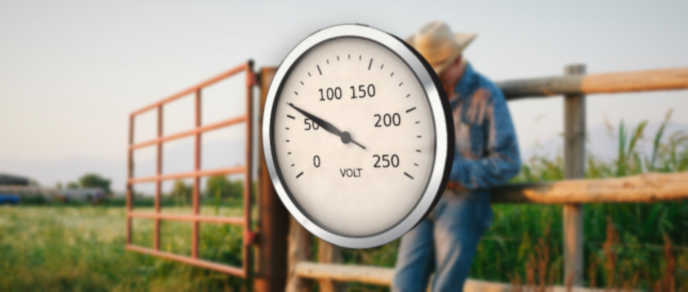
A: 60 V
